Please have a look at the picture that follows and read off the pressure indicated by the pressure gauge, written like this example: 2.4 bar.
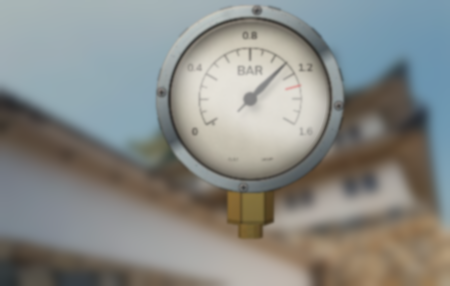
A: 1.1 bar
